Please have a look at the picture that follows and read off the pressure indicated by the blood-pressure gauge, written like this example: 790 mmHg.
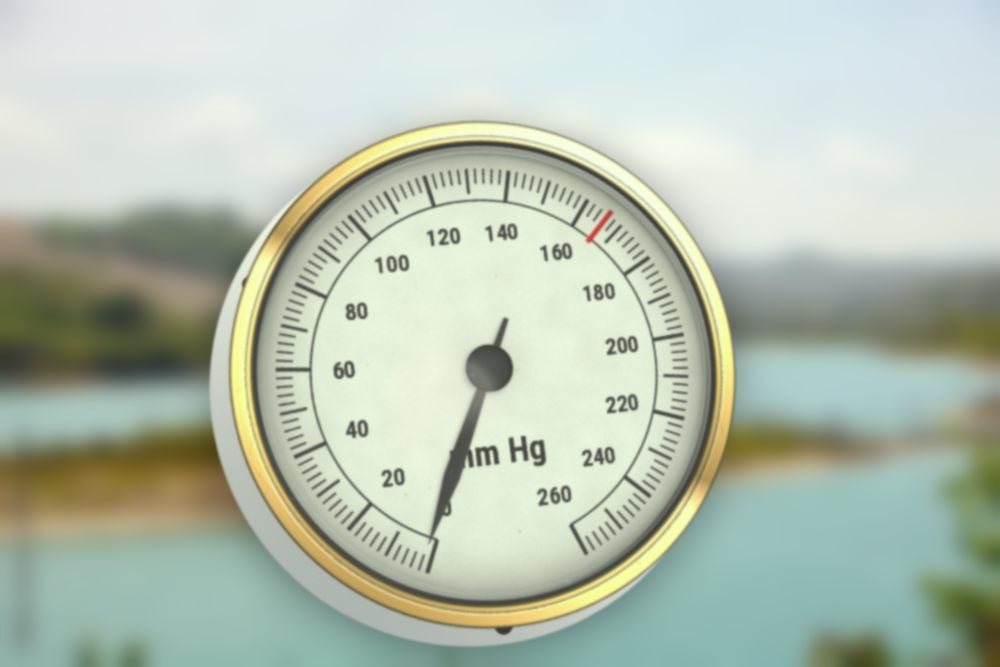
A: 2 mmHg
